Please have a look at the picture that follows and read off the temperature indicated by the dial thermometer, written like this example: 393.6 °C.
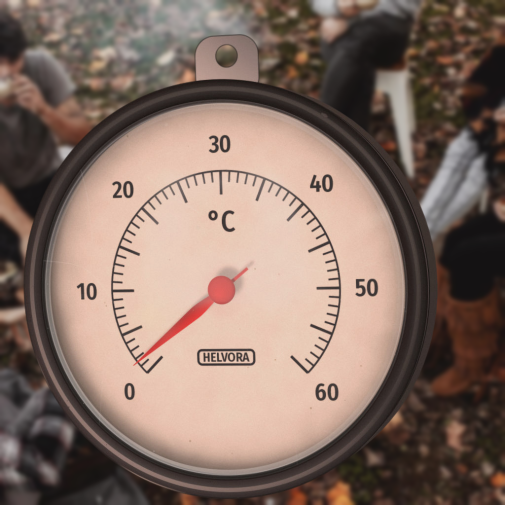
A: 1.5 °C
